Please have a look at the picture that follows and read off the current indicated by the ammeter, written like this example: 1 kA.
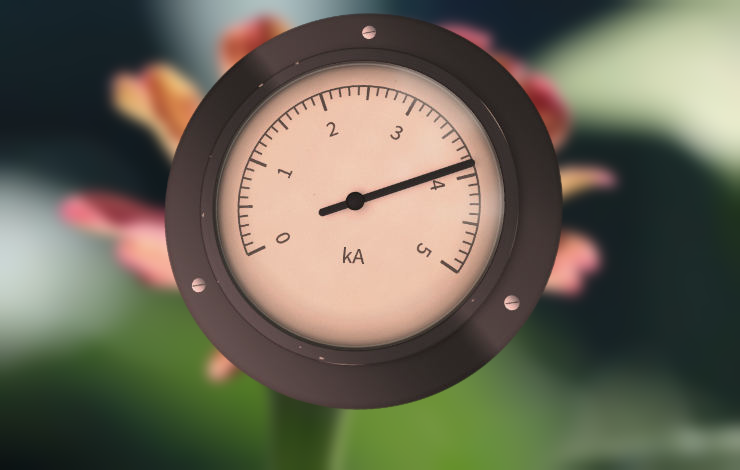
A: 3.9 kA
